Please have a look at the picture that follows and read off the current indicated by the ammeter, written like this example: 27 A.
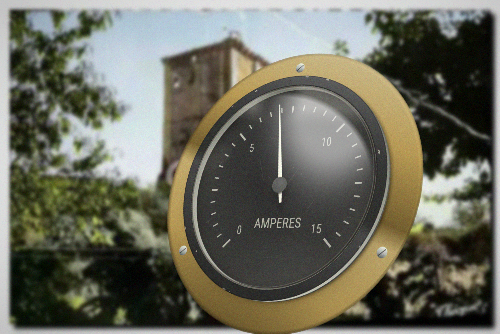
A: 7 A
